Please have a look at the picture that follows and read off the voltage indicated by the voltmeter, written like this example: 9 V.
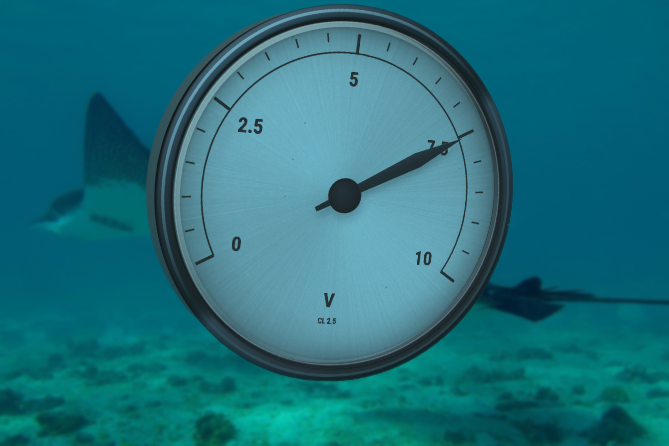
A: 7.5 V
